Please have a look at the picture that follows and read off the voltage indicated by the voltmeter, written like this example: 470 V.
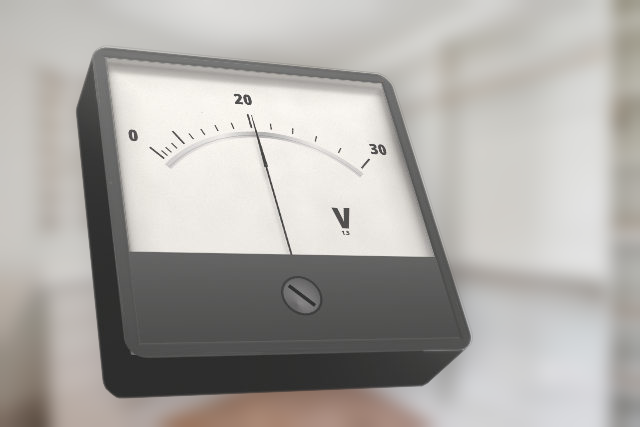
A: 20 V
